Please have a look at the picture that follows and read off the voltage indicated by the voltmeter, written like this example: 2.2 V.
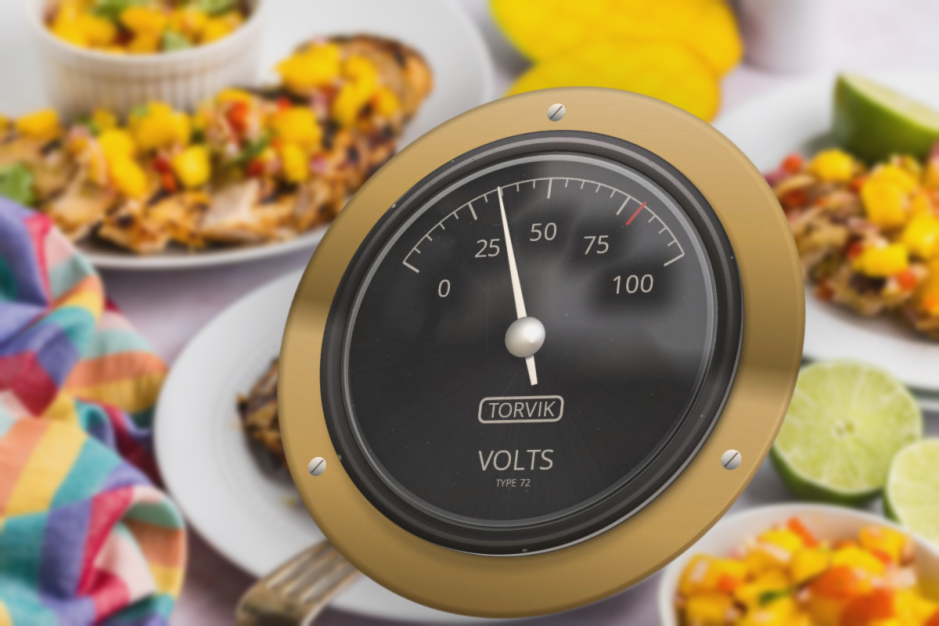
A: 35 V
